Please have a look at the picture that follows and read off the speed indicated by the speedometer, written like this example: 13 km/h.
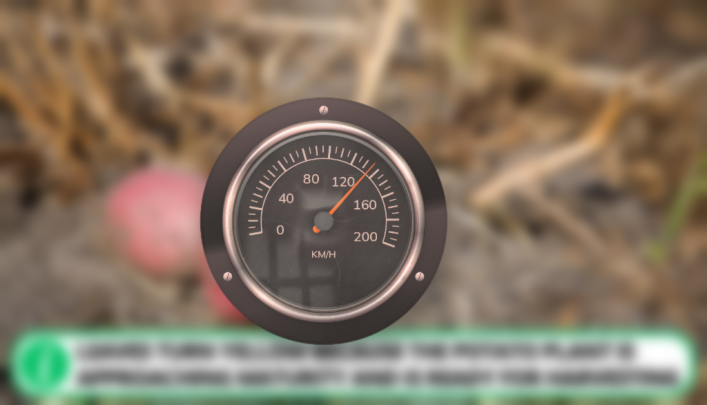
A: 135 km/h
